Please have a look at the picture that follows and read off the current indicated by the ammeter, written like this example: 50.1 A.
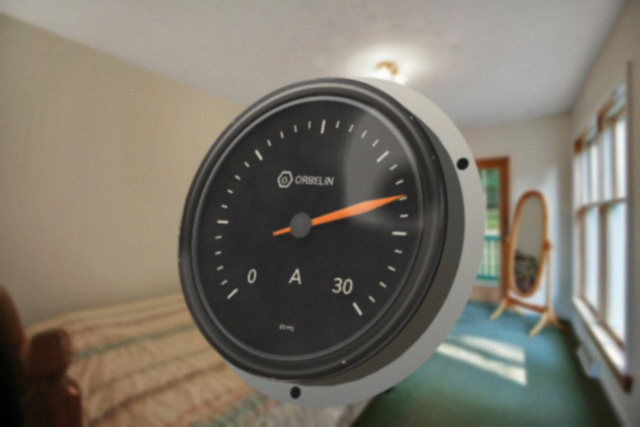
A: 23 A
